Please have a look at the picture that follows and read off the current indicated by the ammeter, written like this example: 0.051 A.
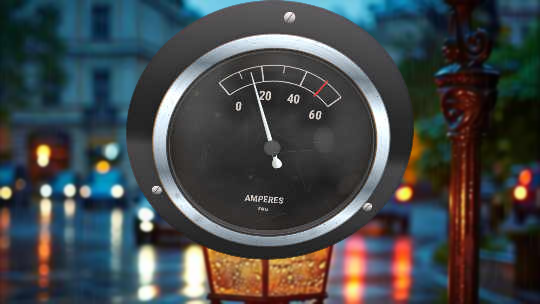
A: 15 A
